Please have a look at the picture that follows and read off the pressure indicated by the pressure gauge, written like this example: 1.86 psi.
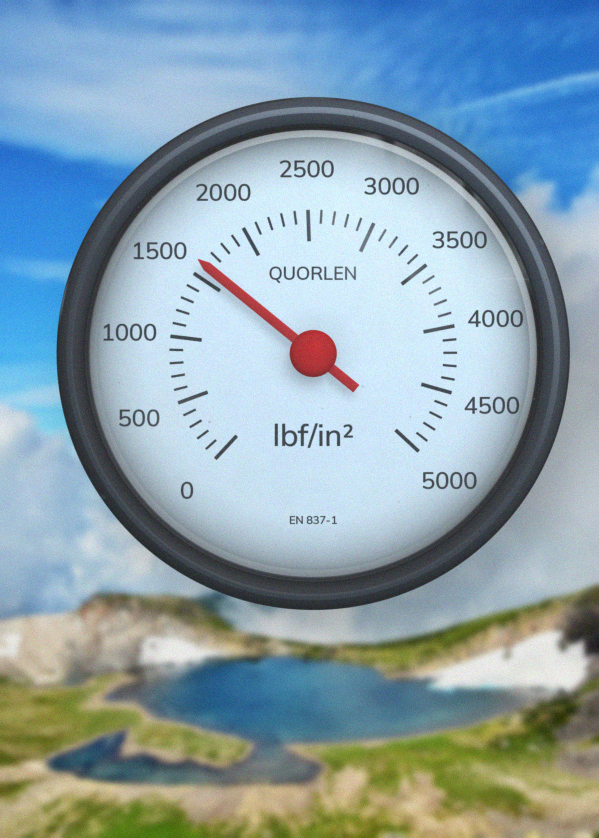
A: 1600 psi
